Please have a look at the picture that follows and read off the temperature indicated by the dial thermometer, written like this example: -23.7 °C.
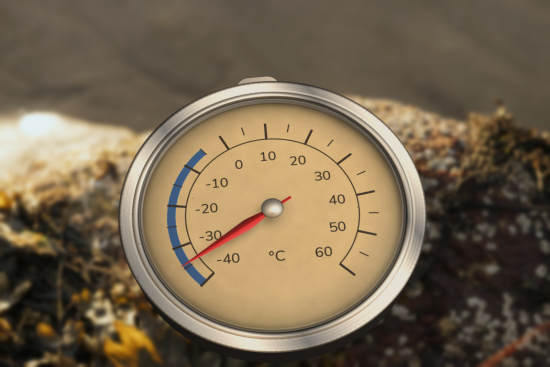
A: -35 °C
